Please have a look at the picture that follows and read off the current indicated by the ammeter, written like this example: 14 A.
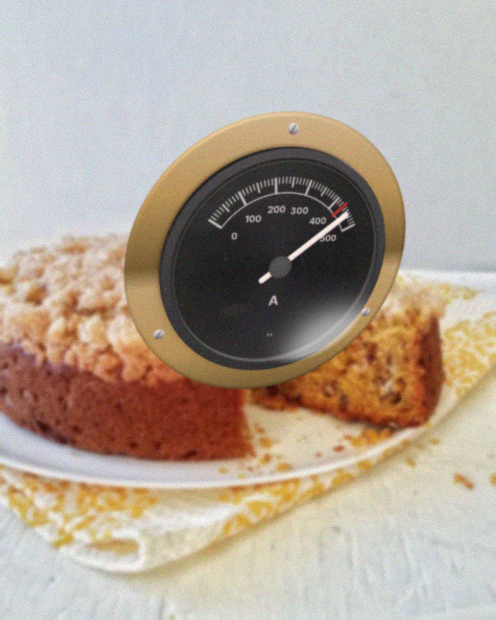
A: 450 A
